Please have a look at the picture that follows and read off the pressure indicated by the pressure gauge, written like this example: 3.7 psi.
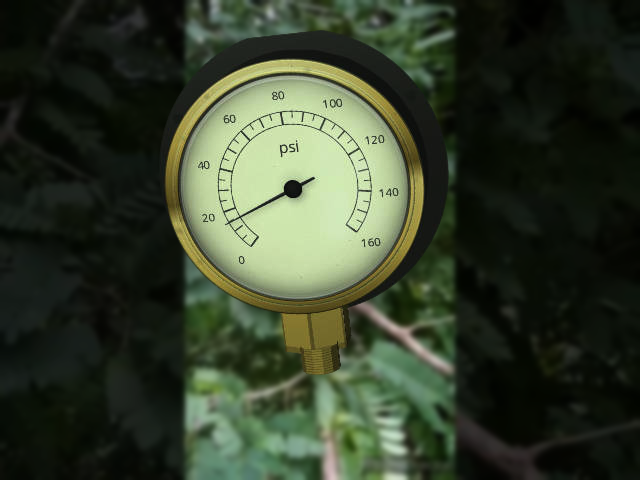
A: 15 psi
